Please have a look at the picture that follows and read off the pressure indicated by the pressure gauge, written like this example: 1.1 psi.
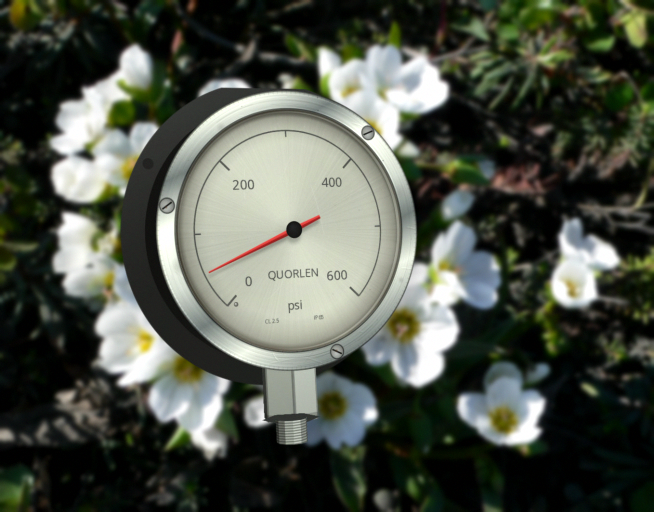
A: 50 psi
